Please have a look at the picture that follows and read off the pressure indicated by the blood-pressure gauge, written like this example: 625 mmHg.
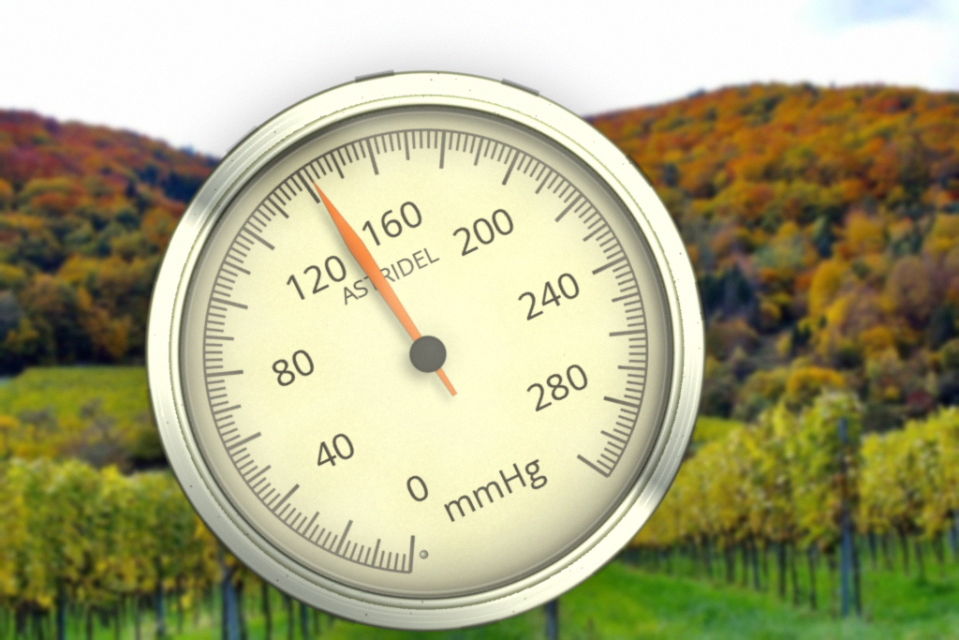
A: 142 mmHg
